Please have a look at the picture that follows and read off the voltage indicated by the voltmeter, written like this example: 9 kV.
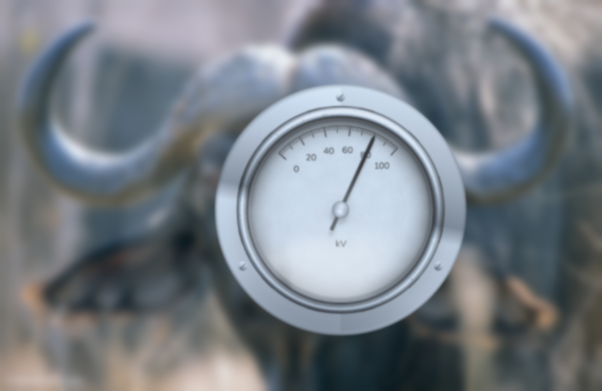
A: 80 kV
